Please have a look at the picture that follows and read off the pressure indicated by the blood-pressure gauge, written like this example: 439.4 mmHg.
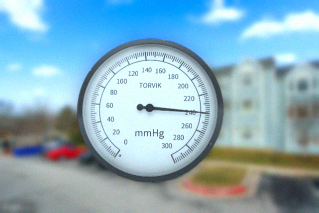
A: 240 mmHg
